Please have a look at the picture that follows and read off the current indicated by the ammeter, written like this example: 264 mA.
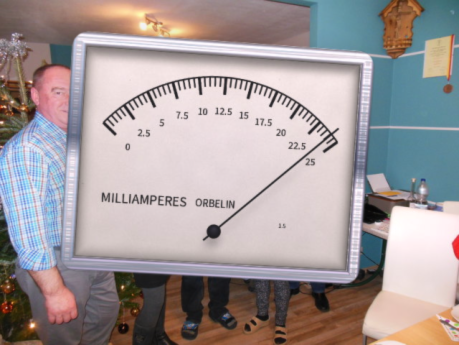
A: 24 mA
